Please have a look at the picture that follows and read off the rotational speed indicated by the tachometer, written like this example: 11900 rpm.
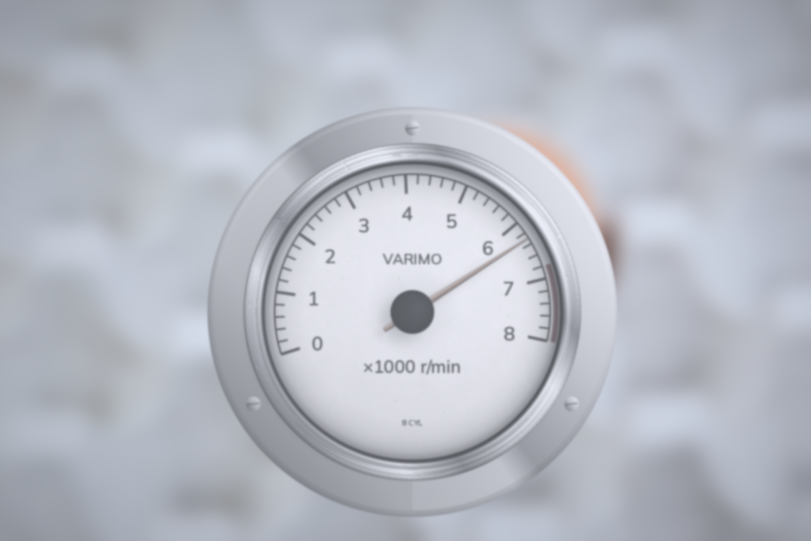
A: 6300 rpm
